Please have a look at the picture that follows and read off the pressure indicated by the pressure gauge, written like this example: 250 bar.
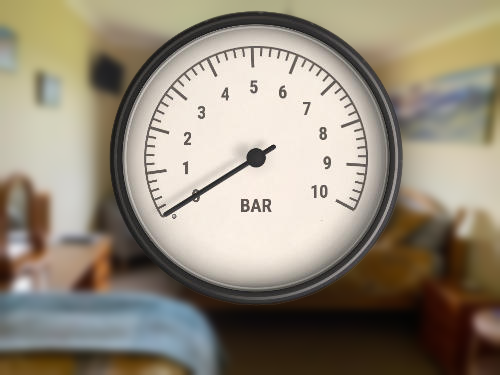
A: 0 bar
